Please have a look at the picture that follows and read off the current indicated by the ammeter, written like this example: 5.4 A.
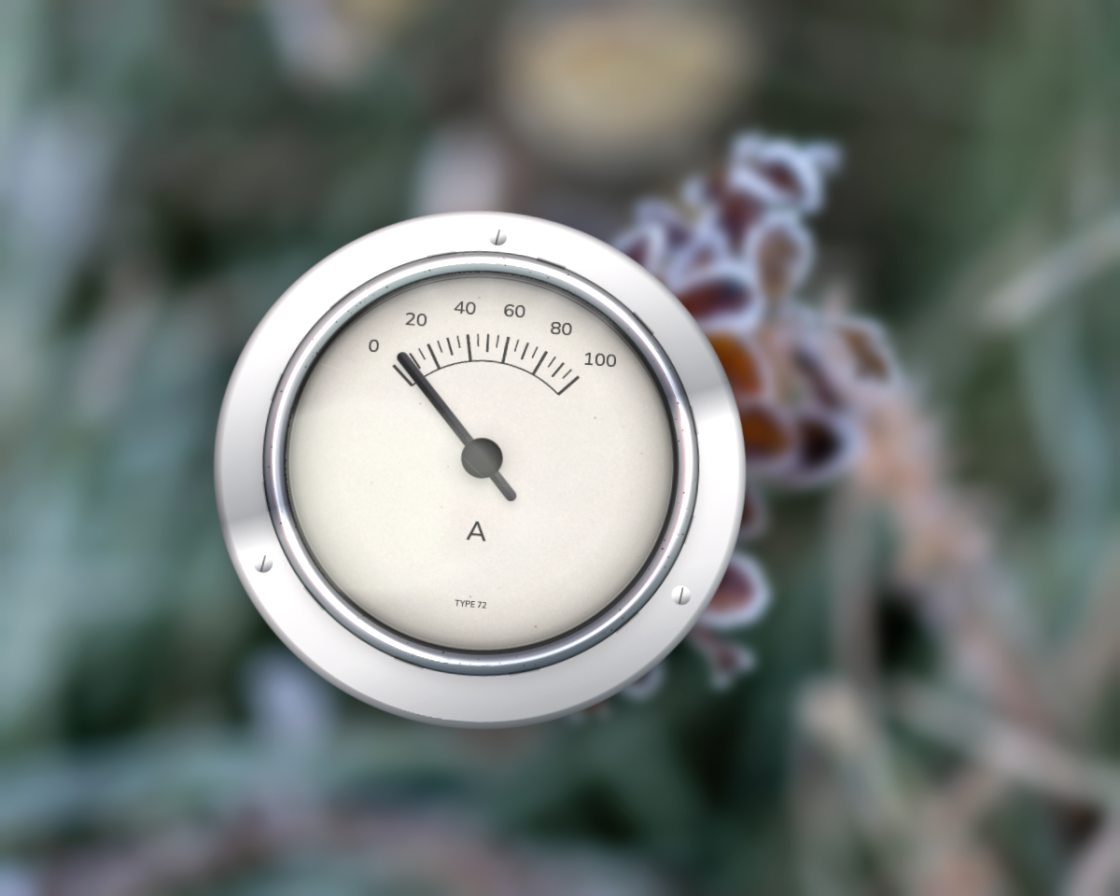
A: 5 A
